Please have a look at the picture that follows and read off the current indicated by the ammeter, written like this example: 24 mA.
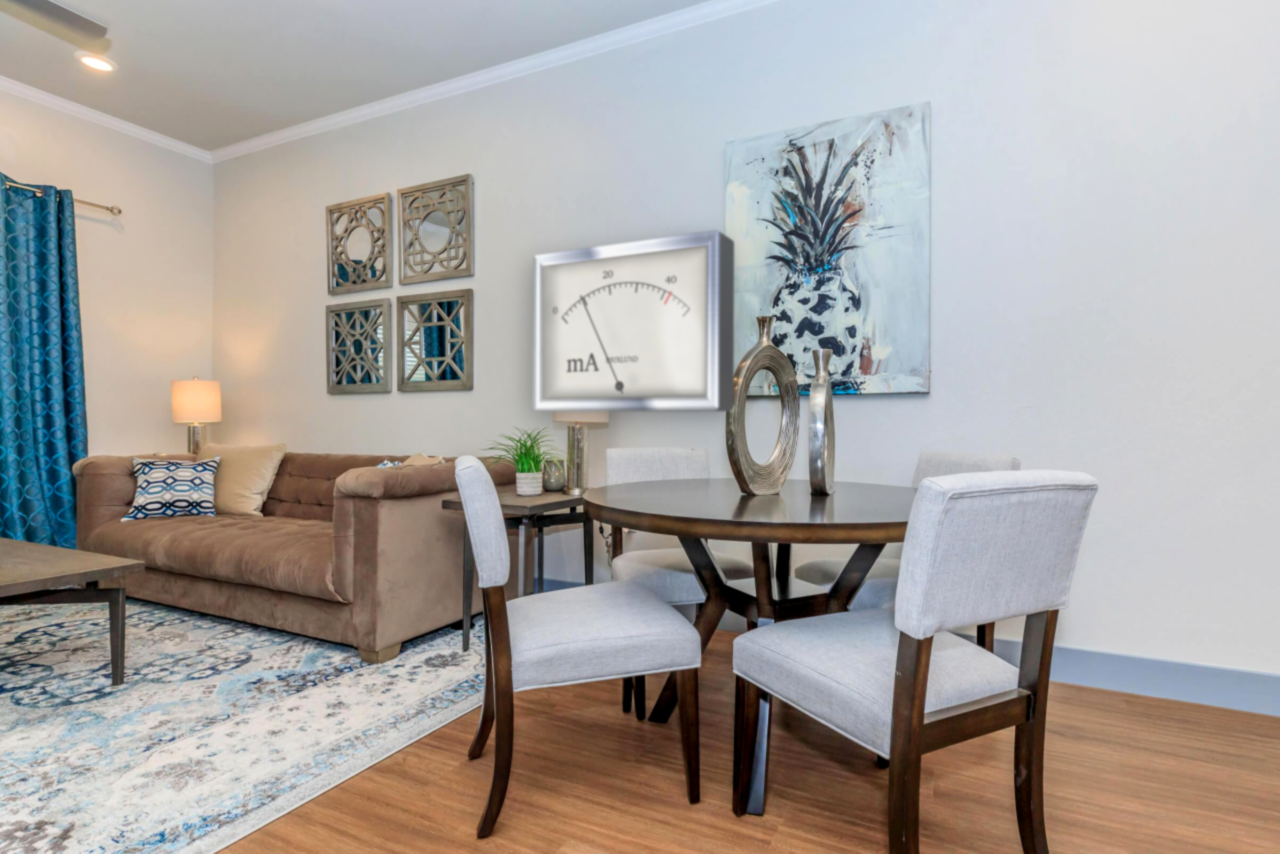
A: 10 mA
